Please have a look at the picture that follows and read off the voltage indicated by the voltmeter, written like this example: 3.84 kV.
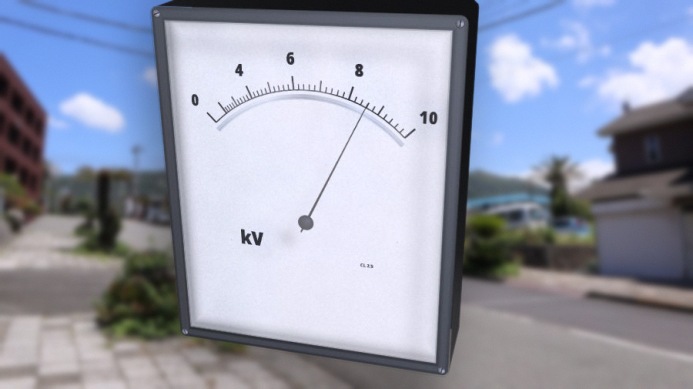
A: 8.6 kV
